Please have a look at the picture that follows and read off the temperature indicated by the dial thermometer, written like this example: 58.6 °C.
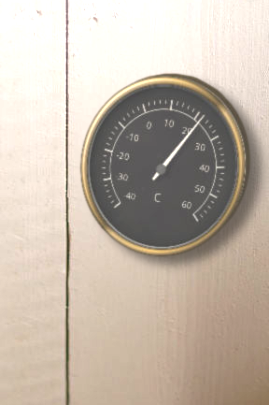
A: 22 °C
